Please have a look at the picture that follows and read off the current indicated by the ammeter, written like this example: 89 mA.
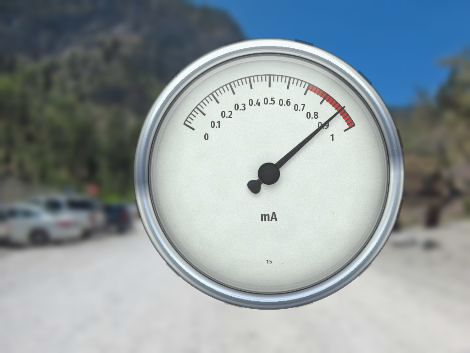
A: 0.9 mA
